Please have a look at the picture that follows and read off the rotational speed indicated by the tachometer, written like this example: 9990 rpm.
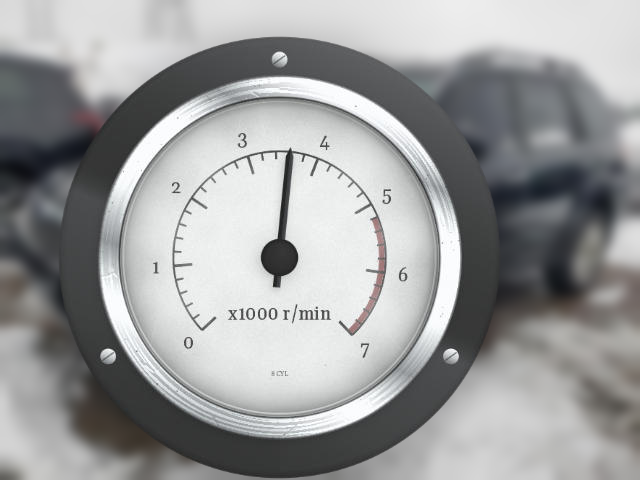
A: 3600 rpm
